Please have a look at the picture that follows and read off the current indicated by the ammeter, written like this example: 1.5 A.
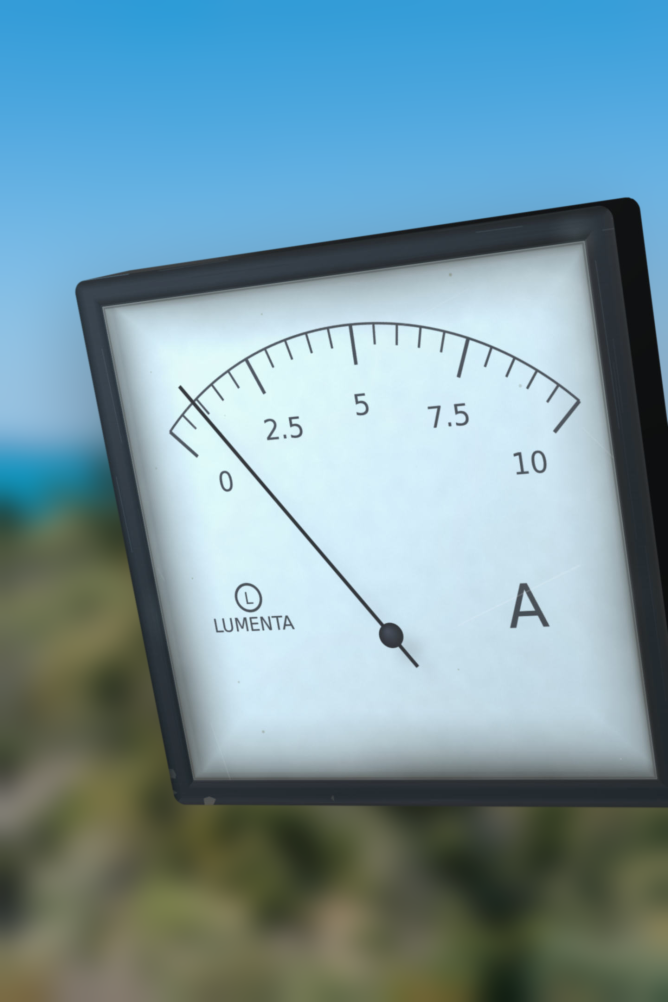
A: 1 A
